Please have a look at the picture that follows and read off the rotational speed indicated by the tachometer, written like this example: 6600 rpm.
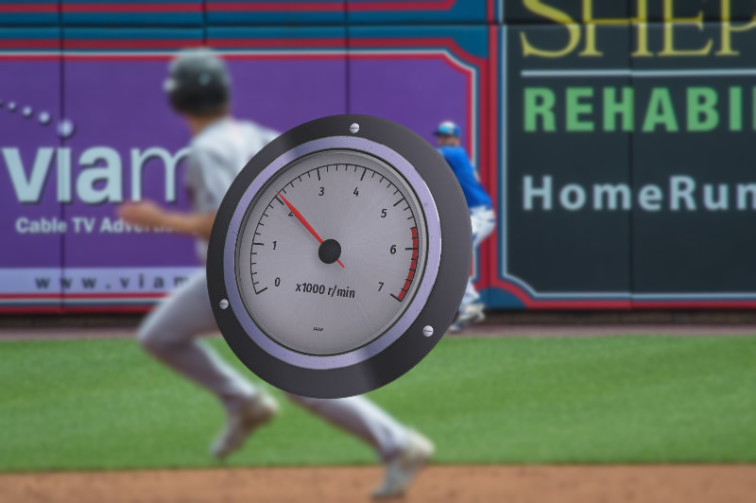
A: 2100 rpm
